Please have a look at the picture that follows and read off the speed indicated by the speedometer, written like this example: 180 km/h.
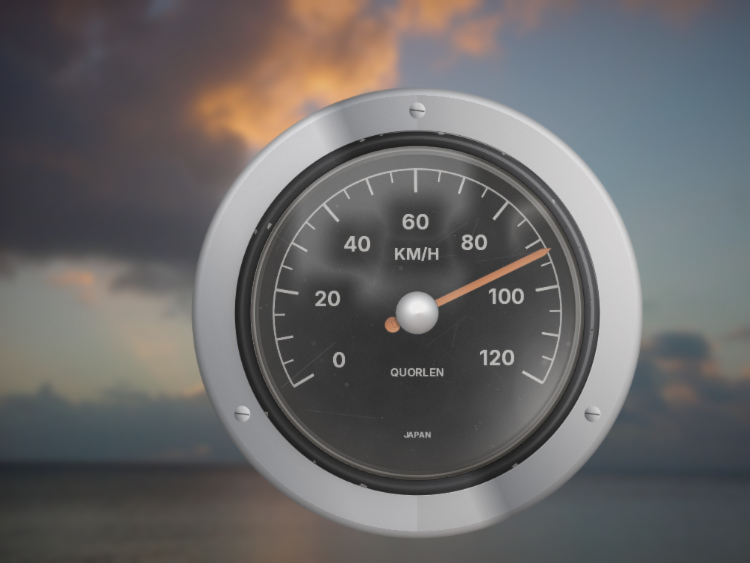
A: 92.5 km/h
